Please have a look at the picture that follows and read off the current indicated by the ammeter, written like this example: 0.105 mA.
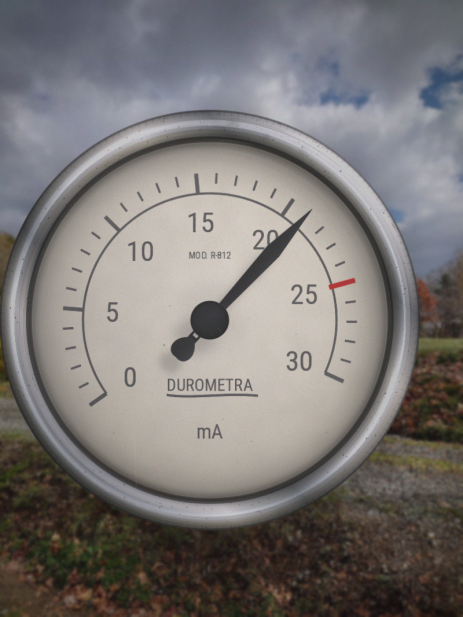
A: 21 mA
